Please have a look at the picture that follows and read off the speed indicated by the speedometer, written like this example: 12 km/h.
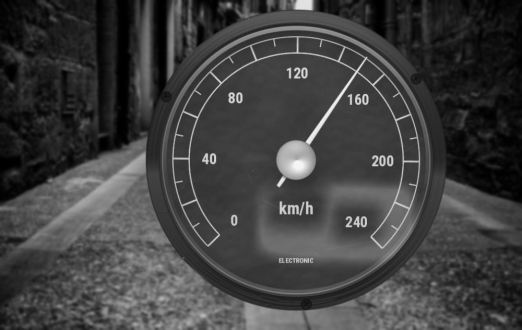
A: 150 km/h
